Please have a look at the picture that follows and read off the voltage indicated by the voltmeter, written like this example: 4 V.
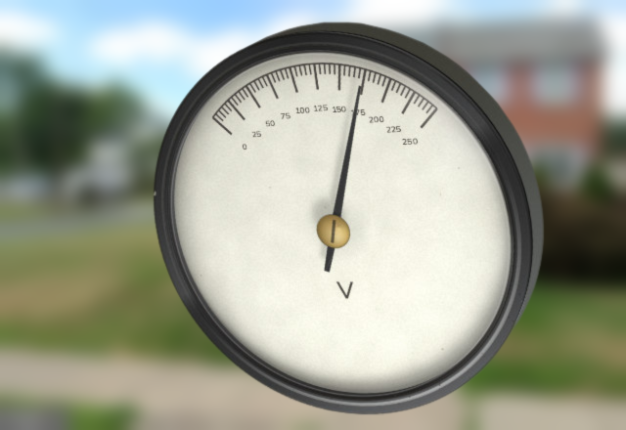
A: 175 V
